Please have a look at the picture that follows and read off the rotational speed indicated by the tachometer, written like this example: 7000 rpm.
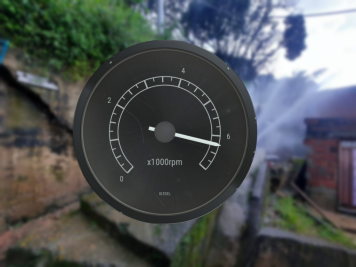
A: 6250 rpm
